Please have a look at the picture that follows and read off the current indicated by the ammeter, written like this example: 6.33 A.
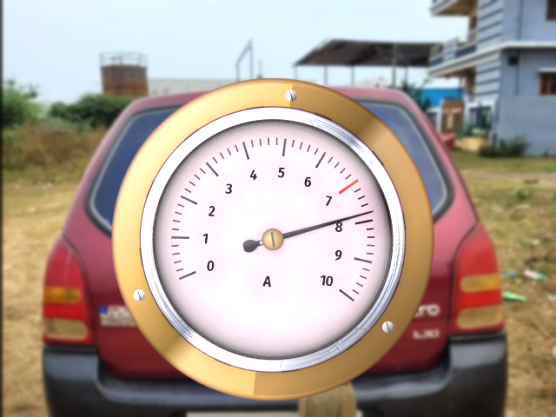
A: 7.8 A
